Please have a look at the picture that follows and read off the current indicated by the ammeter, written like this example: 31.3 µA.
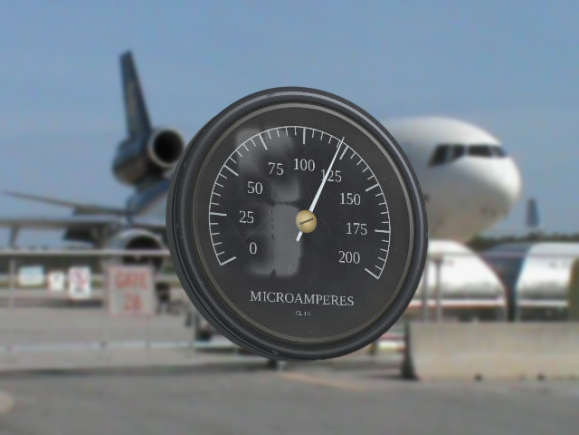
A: 120 µA
